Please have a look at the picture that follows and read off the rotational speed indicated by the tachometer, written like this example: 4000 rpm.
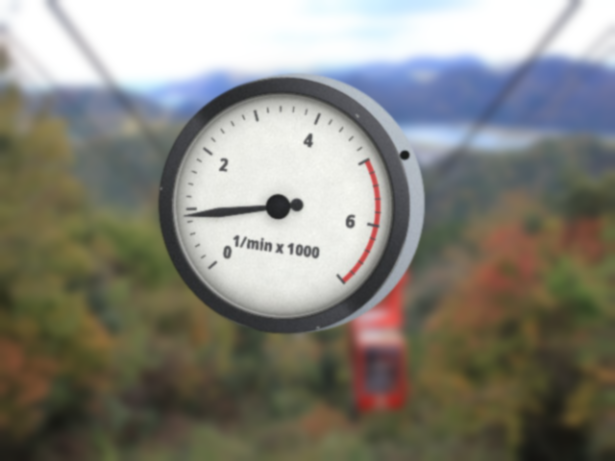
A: 900 rpm
